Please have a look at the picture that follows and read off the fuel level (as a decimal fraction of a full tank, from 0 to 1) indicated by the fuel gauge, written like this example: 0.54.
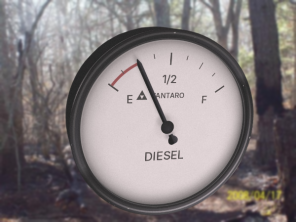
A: 0.25
